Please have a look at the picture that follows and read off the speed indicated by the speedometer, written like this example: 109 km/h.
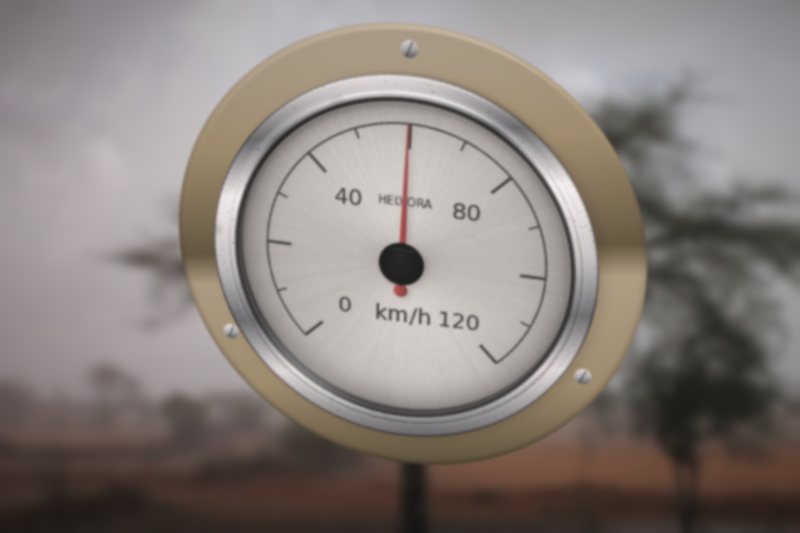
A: 60 km/h
